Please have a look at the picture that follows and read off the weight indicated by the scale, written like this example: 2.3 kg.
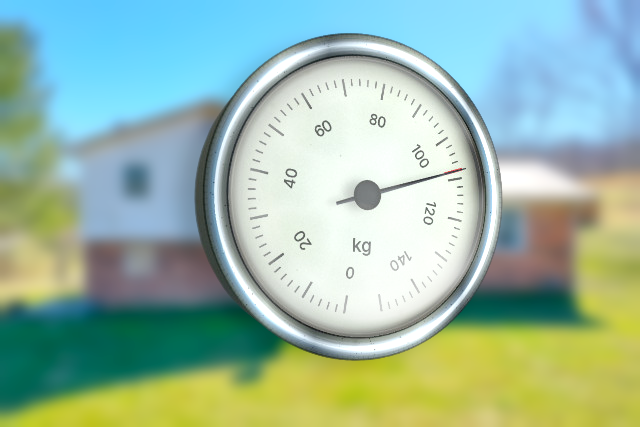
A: 108 kg
